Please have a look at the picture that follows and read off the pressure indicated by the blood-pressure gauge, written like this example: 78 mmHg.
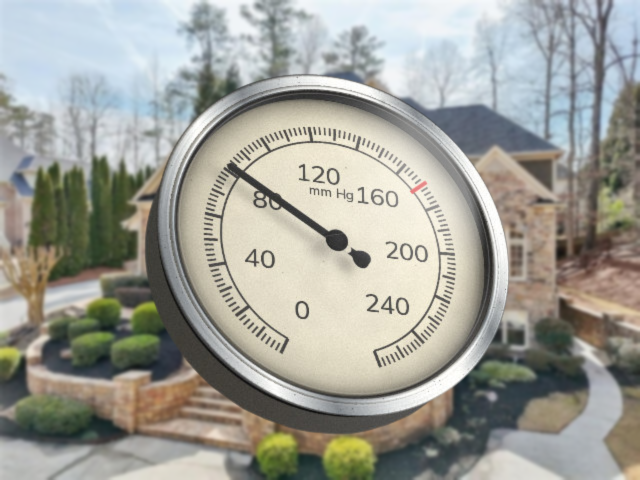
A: 80 mmHg
